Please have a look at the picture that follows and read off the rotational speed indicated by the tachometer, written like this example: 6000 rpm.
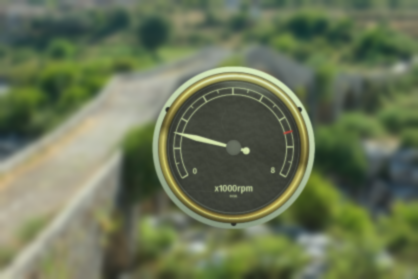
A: 1500 rpm
